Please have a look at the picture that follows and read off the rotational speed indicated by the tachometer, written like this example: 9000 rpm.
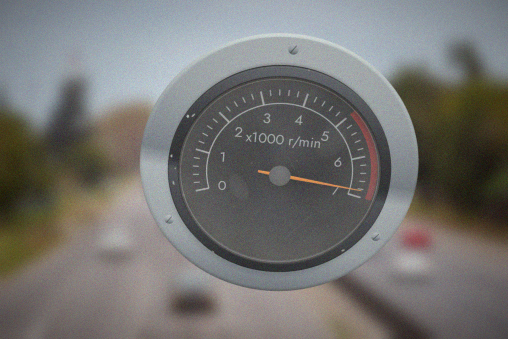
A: 6800 rpm
